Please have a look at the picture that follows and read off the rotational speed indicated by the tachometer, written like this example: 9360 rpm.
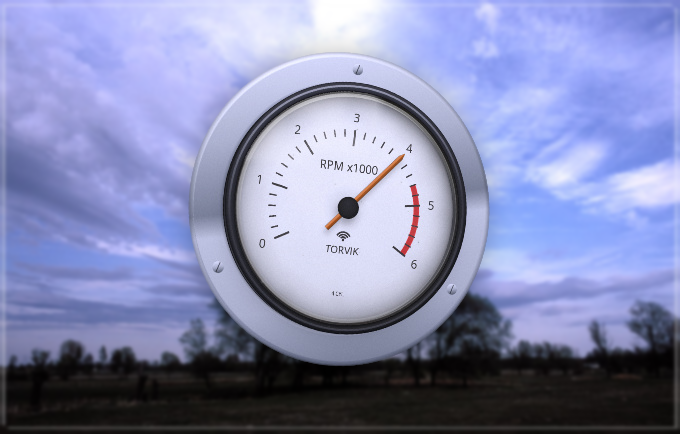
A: 4000 rpm
